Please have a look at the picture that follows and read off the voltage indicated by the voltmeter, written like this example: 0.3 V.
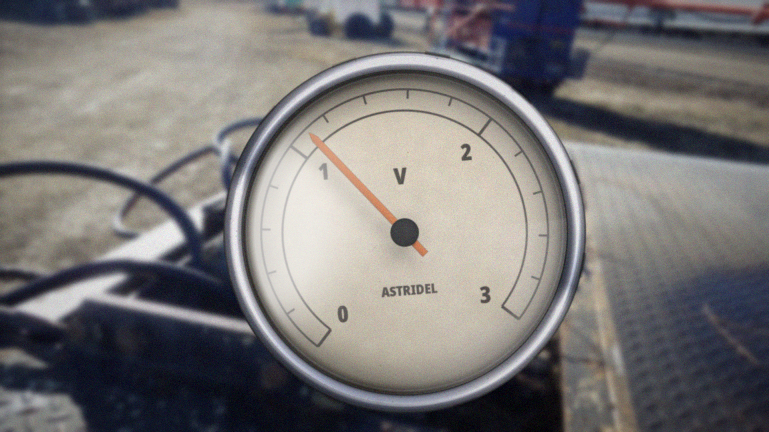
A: 1.1 V
